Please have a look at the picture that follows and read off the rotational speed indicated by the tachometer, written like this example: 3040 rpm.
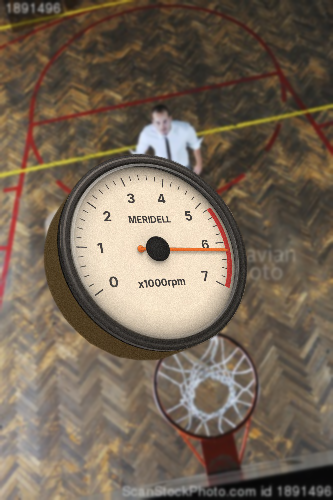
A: 6200 rpm
